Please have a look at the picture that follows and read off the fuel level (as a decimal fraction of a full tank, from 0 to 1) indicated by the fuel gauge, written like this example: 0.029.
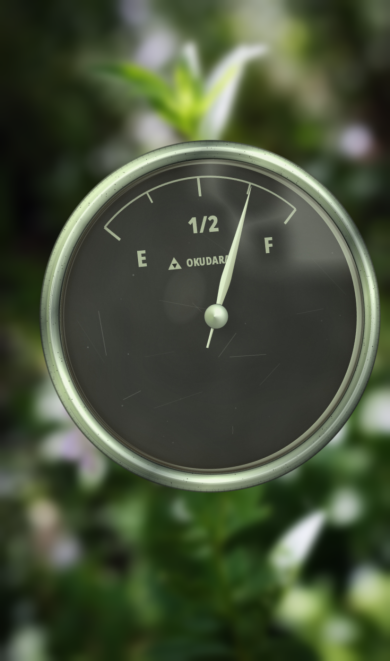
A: 0.75
